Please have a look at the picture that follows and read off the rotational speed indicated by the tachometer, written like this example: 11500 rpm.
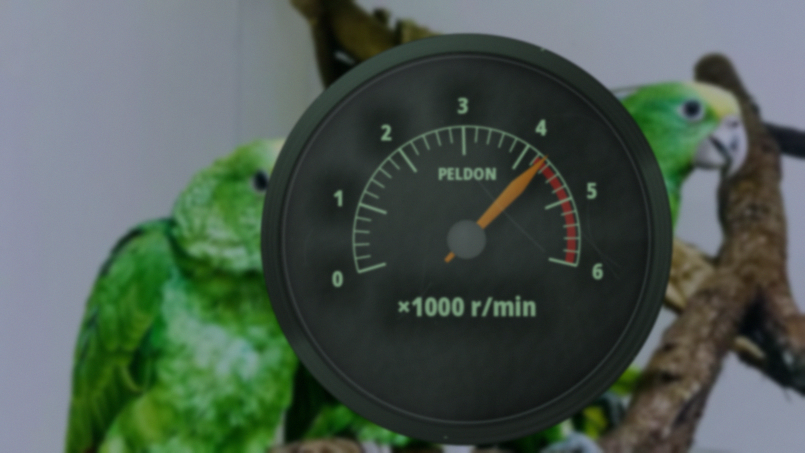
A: 4300 rpm
